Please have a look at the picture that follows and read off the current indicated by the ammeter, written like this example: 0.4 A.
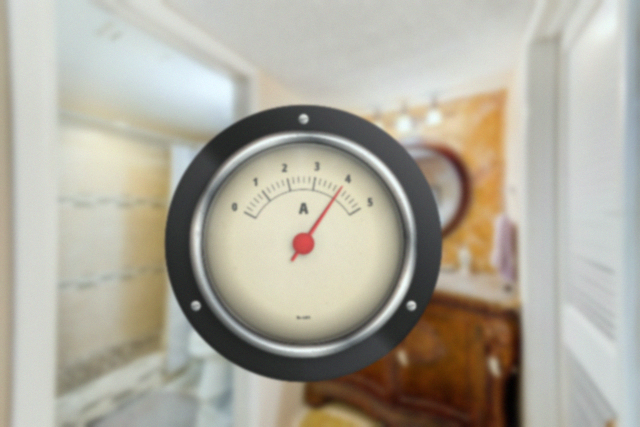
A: 4 A
